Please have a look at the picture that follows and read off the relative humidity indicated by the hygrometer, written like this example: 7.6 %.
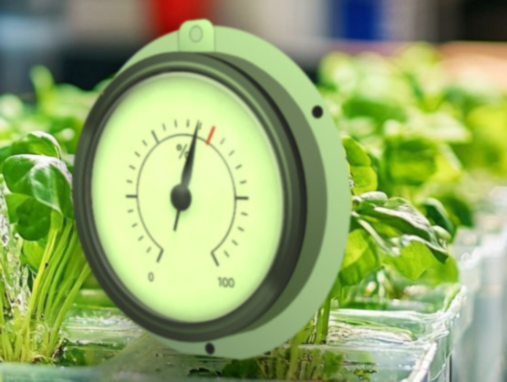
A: 56 %
